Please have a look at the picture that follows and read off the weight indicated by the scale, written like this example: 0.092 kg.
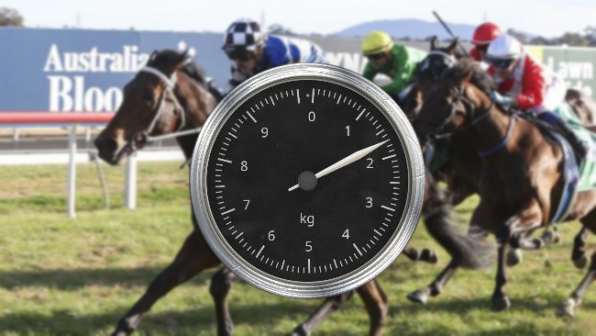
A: 1.7 kg
